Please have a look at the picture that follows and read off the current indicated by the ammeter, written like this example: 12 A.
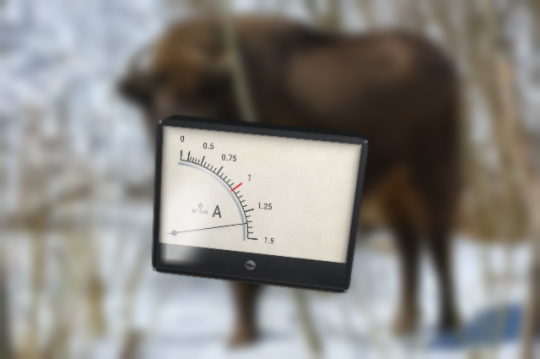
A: 1.35 A
